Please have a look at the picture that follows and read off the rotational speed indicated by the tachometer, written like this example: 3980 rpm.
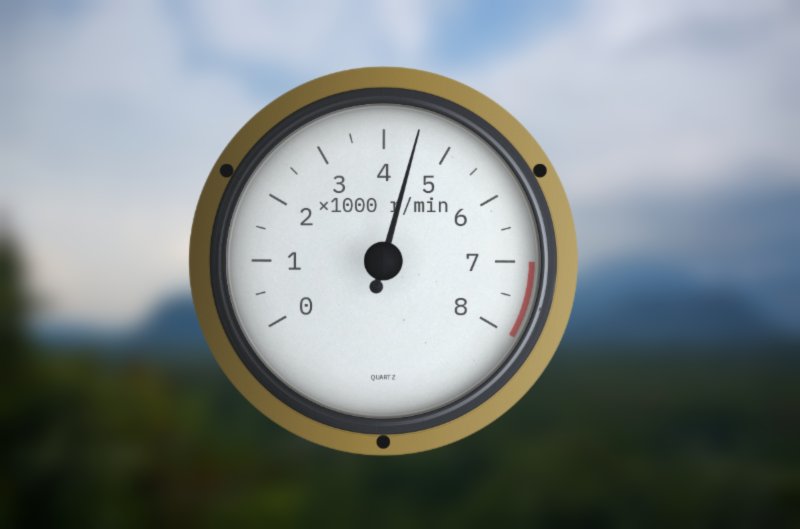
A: 4500 rpm
